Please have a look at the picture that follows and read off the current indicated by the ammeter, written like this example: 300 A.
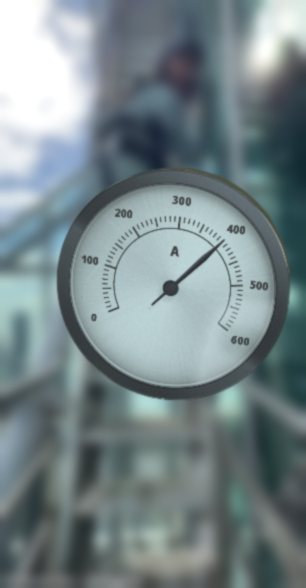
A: 400 A
